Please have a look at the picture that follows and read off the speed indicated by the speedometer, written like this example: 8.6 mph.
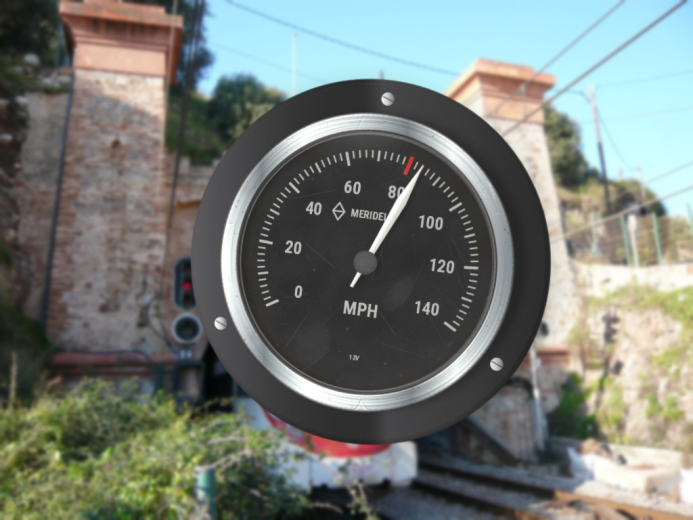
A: 84 mph
